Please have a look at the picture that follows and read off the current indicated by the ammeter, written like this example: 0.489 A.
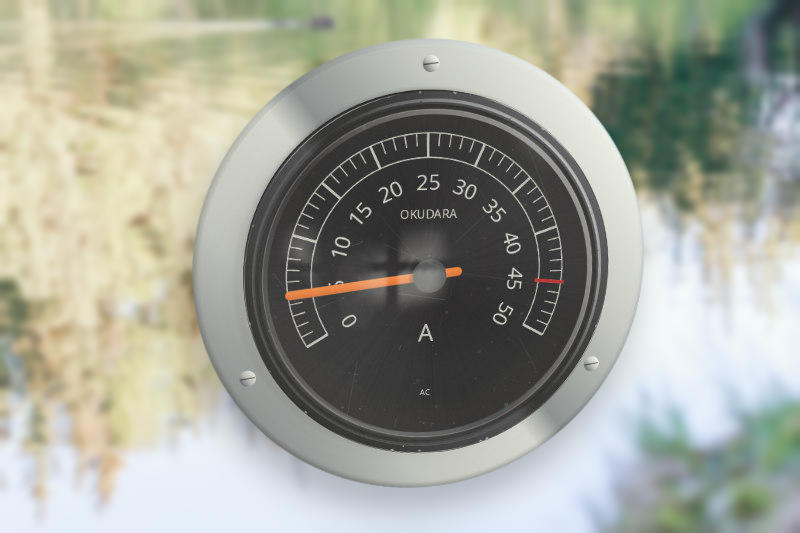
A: 5 A
